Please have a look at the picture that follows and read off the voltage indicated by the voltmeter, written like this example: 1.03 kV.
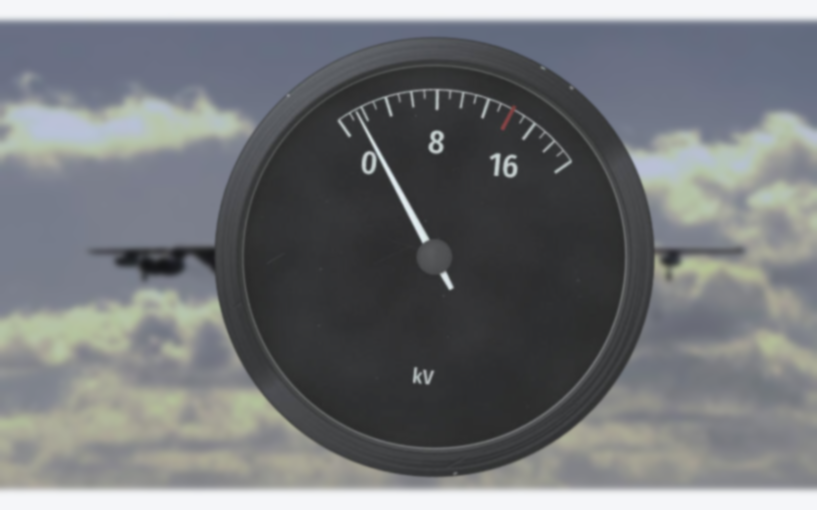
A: 1.5 kV
